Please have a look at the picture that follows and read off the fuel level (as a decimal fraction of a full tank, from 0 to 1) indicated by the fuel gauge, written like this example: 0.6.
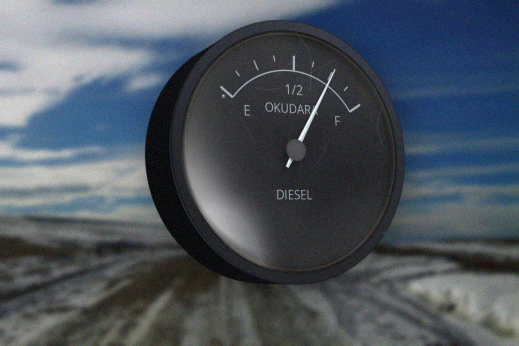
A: 0.75
